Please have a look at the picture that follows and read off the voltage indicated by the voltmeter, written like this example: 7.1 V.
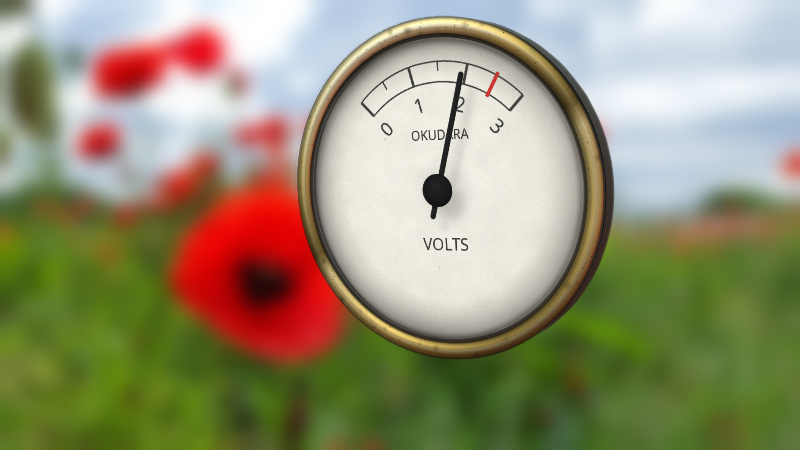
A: 2 V
